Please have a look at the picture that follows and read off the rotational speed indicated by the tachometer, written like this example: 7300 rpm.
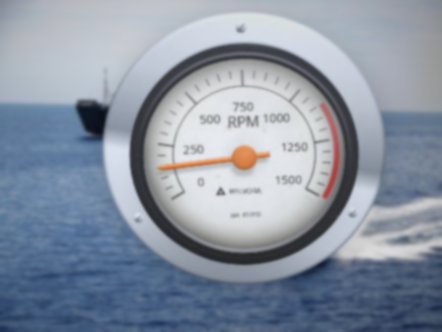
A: 150 rpm
